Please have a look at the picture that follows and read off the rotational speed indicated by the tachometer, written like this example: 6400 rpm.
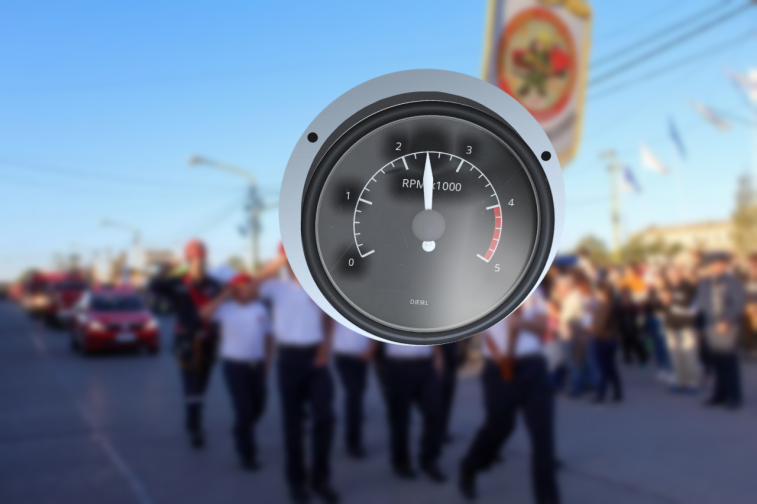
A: 2400 rpm
